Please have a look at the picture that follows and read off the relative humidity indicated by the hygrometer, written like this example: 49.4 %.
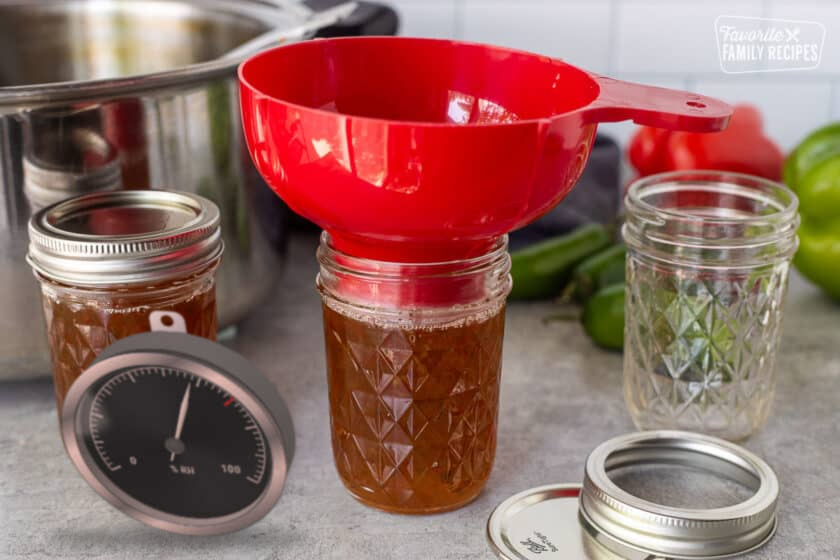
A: 58 %
